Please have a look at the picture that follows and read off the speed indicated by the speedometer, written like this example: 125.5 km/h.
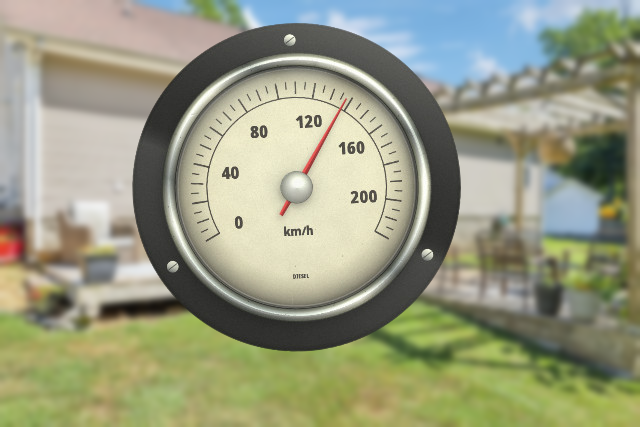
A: 137.5 km/h
